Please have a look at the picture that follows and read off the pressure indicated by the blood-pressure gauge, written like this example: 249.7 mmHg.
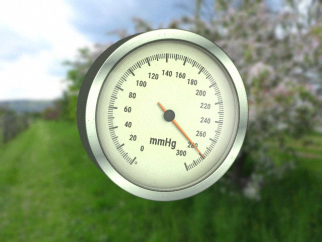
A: 280 mmHg
